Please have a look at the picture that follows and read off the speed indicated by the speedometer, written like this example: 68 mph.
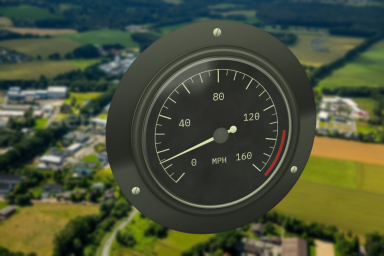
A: 15 mph
